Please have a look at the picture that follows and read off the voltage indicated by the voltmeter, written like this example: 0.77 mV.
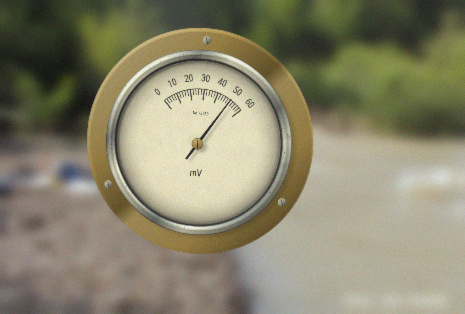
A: 50 mV
